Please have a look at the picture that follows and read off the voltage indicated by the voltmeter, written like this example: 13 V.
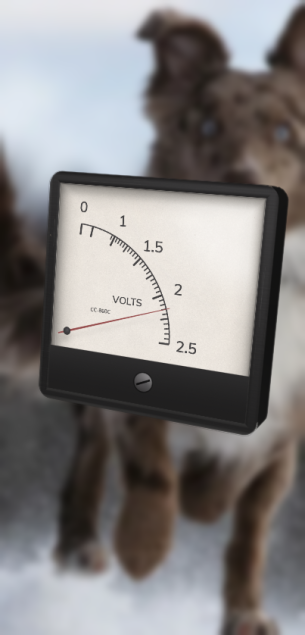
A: 2.15 V
